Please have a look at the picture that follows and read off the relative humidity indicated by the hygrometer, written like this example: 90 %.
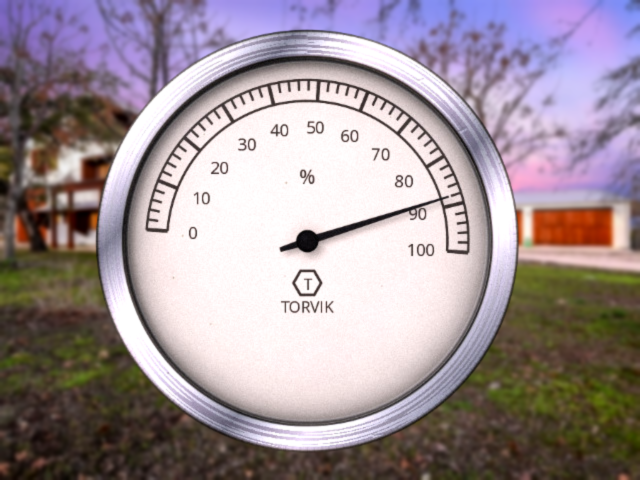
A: 88 %
